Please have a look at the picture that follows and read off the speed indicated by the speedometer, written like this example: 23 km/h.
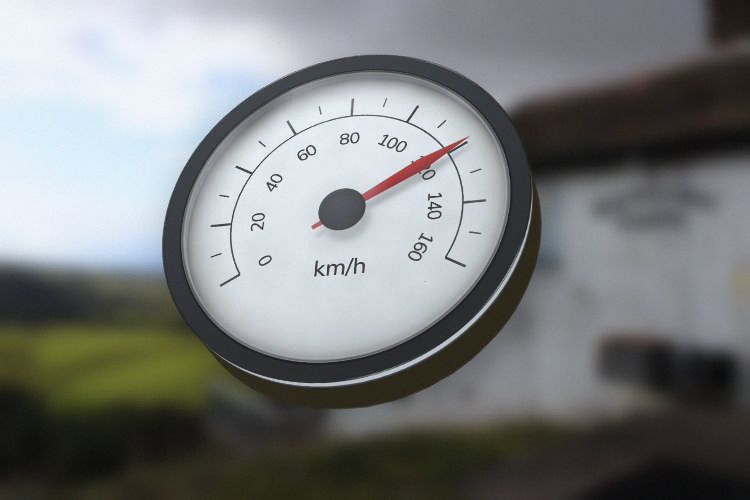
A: 120 km/h
